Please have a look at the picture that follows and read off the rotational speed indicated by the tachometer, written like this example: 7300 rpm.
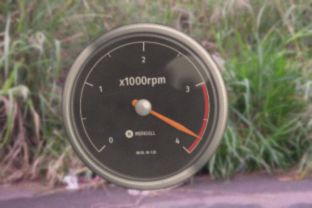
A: 3750 rpm
